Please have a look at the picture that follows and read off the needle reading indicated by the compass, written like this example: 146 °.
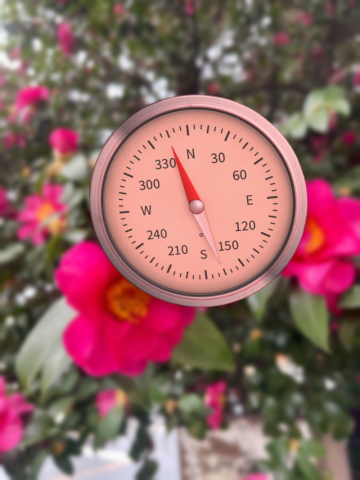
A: 345 °
